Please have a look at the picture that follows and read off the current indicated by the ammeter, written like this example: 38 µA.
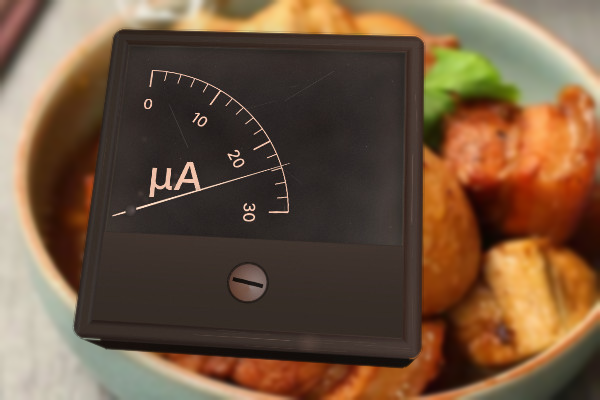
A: 24 µA
